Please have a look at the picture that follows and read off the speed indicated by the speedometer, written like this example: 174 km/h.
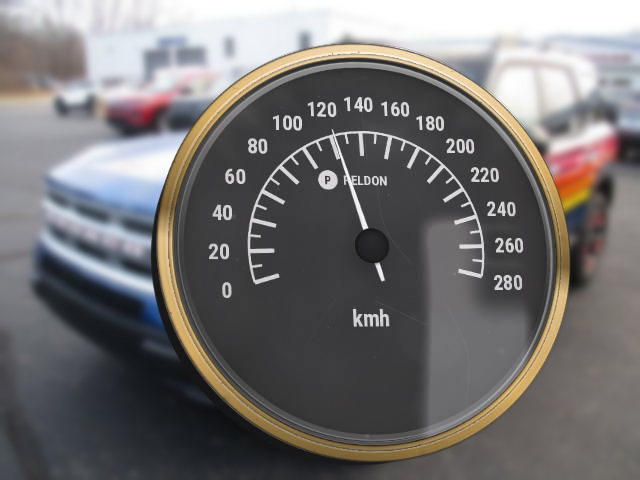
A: 120 km/h
